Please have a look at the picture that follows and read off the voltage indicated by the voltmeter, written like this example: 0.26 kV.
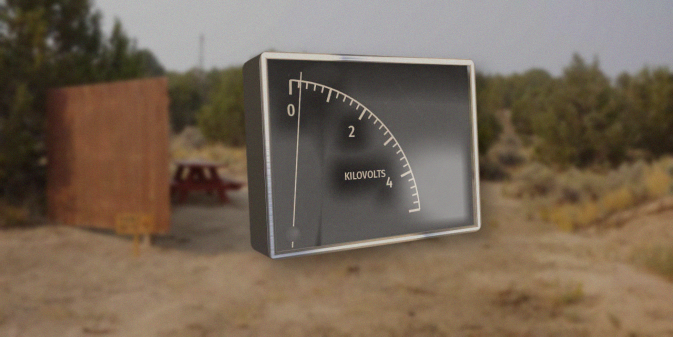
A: 0.2 kV
